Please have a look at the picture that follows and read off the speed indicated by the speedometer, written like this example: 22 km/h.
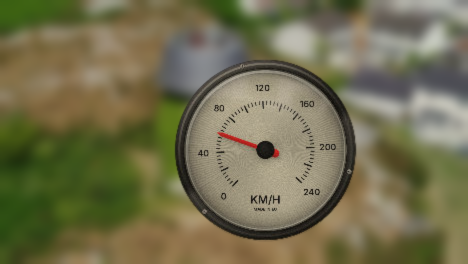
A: 60 km/h
